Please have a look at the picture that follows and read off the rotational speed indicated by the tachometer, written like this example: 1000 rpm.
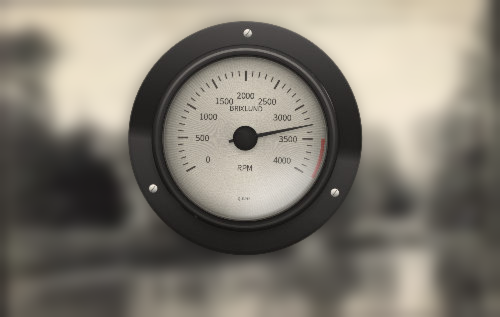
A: 3300 rpm
